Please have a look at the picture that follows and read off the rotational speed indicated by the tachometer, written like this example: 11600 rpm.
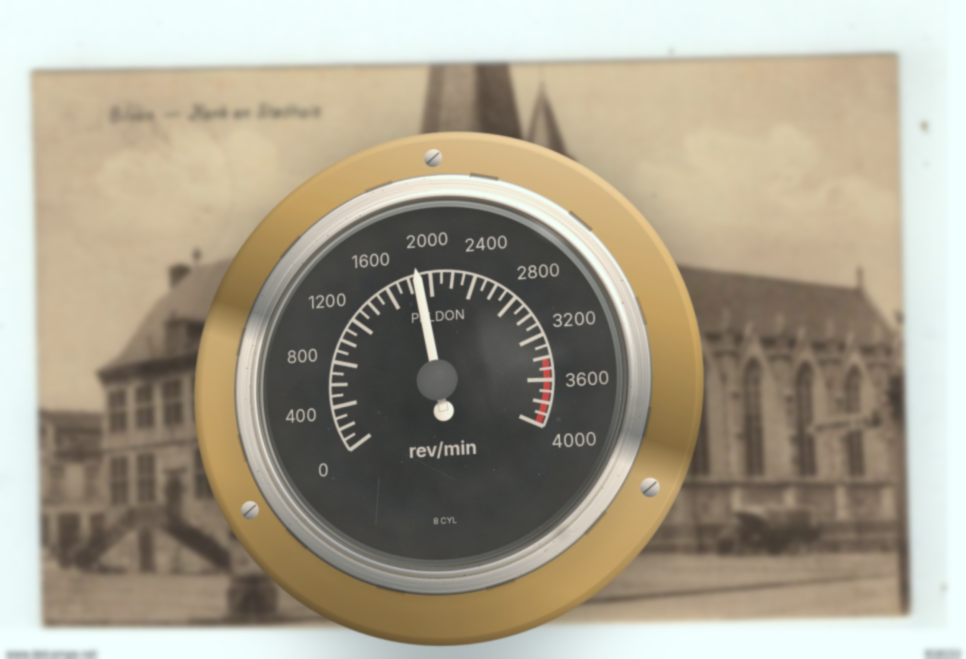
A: 1900 rpm
